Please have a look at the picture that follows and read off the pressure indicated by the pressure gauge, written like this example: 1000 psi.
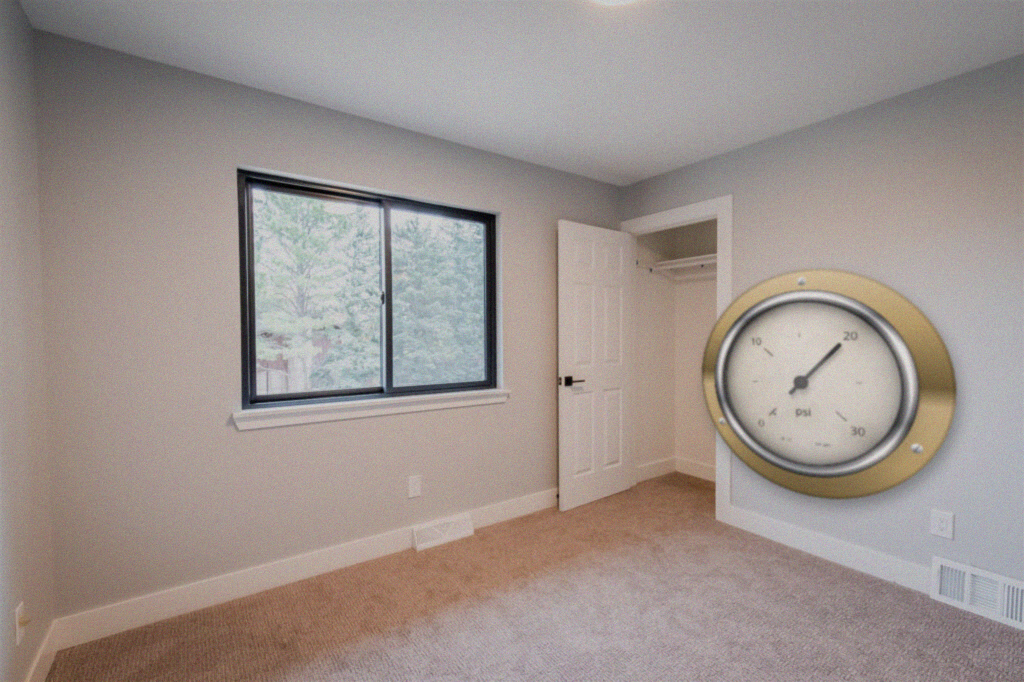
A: 20 psi
